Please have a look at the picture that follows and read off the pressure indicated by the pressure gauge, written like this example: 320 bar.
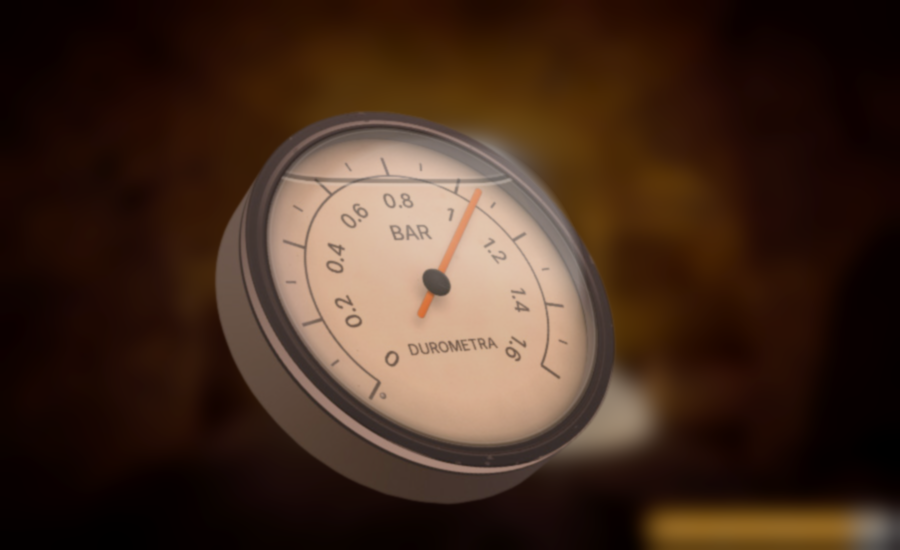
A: 1.05 bar
